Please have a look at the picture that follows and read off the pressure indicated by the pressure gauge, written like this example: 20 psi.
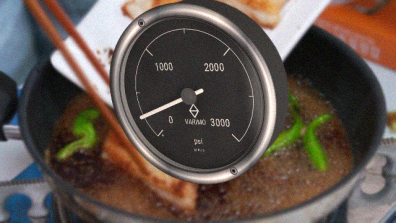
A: 250 psi
